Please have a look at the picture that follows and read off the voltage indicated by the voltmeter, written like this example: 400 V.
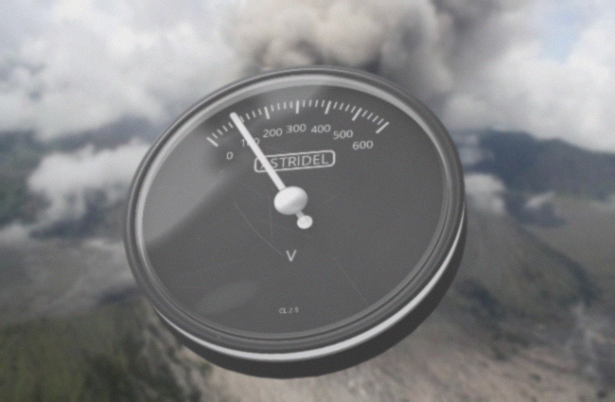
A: 100 V
